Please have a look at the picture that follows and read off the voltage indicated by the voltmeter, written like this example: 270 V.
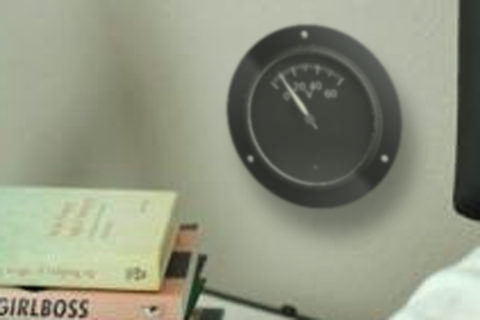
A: 10 V
